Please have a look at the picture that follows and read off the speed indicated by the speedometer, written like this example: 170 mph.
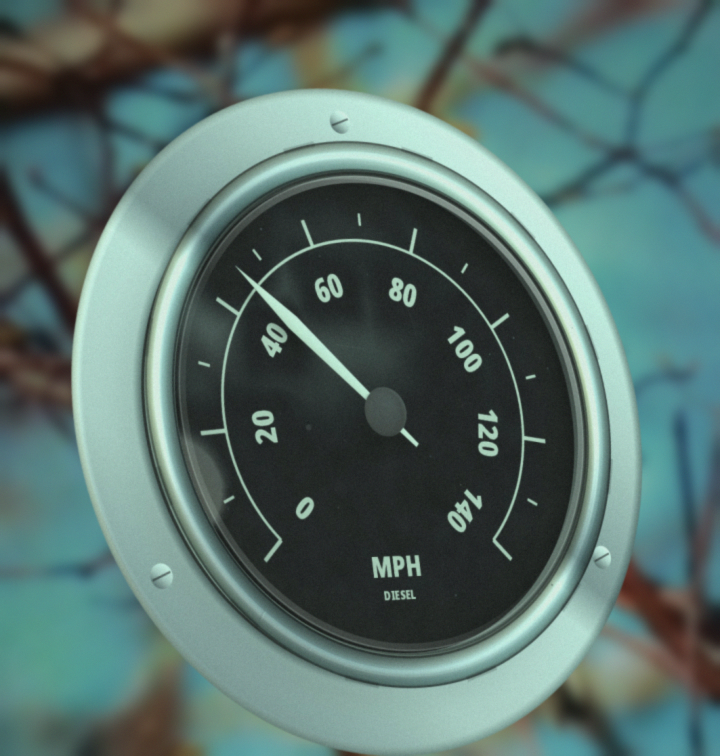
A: 45 mph
